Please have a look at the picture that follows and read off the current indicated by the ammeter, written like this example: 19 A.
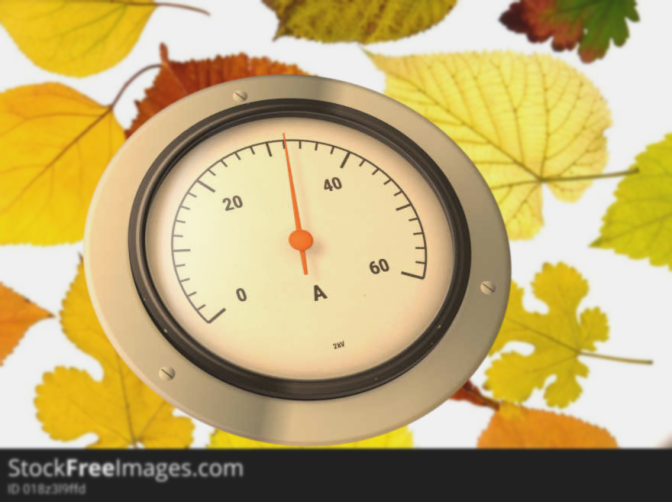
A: 32 A
